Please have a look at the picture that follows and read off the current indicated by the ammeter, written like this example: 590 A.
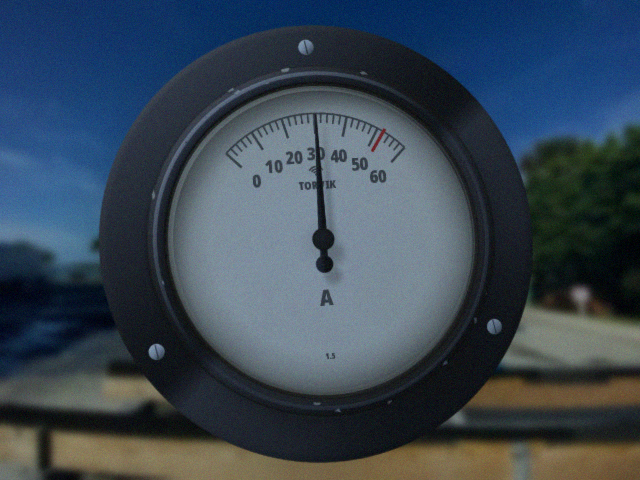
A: 30 A
